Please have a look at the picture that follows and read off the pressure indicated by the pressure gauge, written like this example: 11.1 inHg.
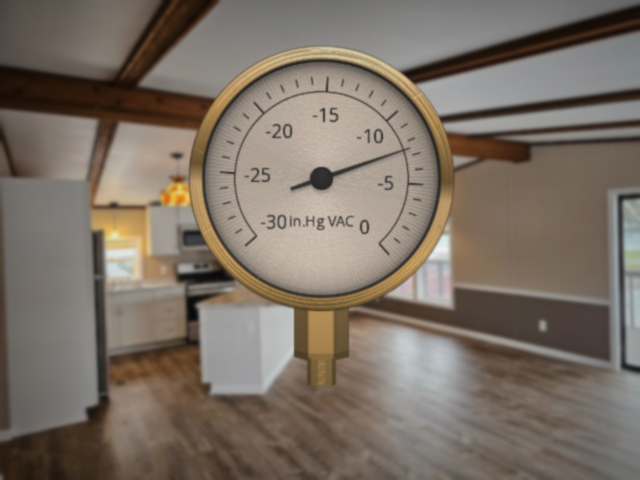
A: -7.5 inHg
